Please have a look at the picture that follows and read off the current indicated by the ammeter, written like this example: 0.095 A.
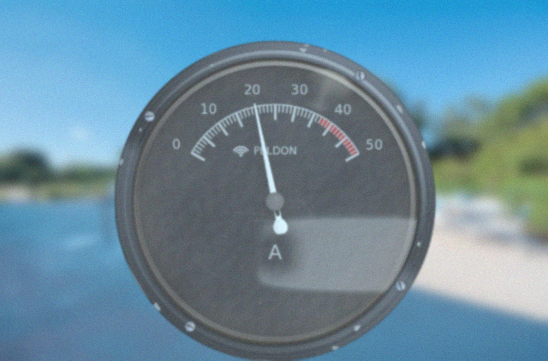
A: 20 A
